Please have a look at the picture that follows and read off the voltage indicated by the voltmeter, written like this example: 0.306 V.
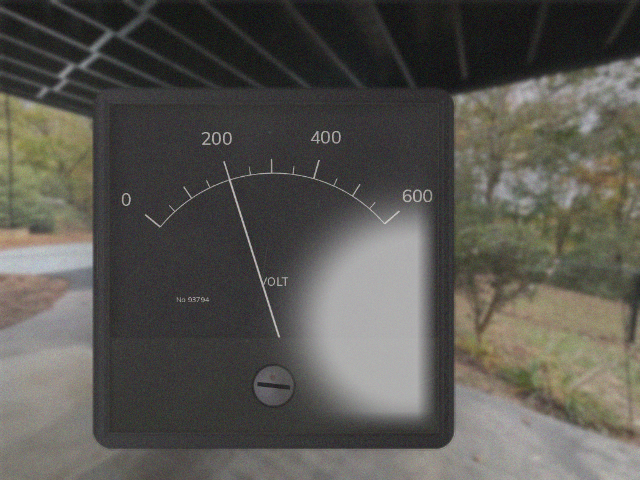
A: 200 V
